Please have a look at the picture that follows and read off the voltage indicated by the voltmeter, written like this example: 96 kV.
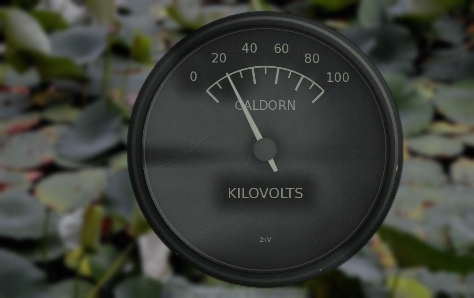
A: 20 kV
